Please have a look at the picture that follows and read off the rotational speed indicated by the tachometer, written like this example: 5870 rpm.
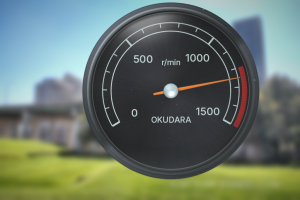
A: 1250 rpm
